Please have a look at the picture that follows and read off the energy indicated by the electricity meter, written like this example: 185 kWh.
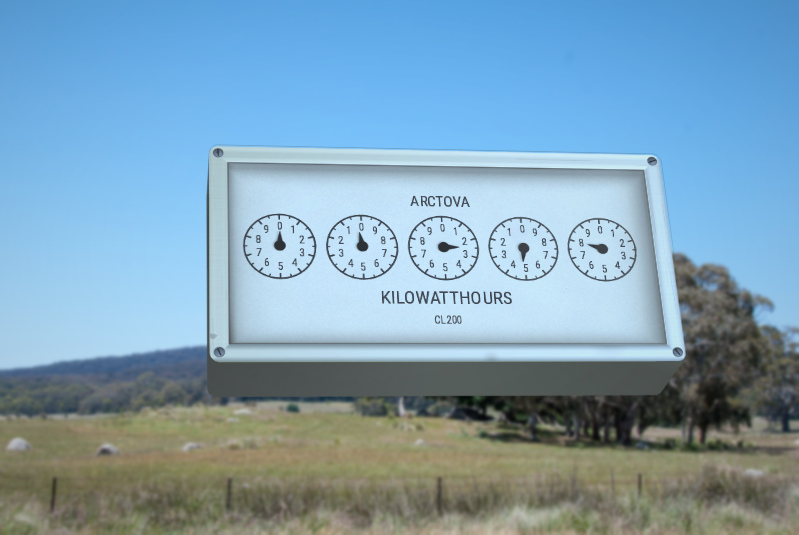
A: 248 kWh
